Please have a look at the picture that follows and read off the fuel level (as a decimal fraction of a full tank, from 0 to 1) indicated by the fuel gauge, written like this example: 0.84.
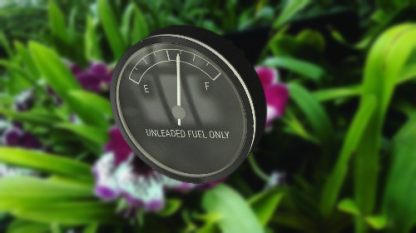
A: 0.625
